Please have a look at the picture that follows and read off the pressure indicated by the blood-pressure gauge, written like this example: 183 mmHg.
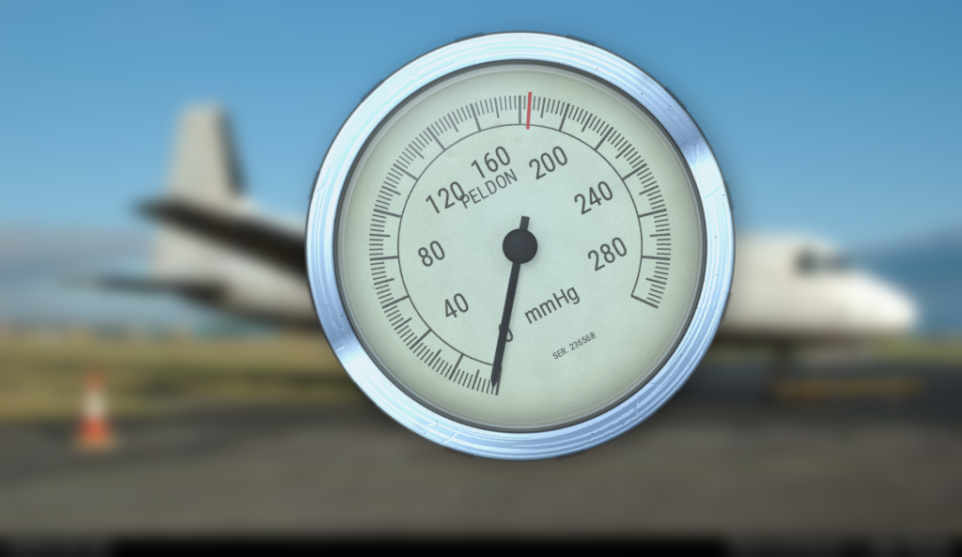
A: 2 mmHg
